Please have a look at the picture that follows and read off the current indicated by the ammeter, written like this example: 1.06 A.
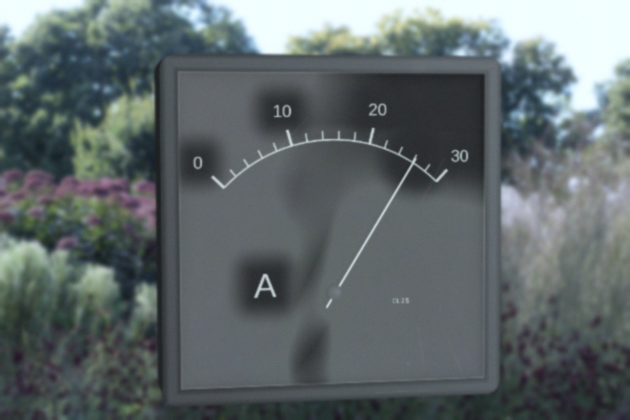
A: 26 A
